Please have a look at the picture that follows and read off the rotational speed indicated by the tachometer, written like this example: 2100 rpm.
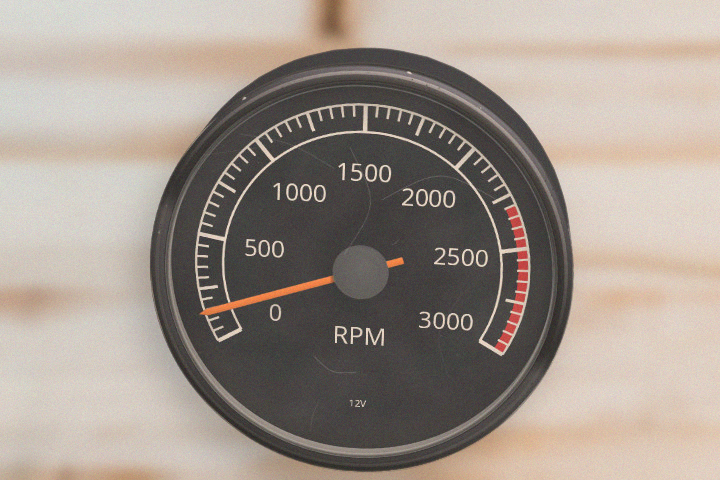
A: 150 rpm
